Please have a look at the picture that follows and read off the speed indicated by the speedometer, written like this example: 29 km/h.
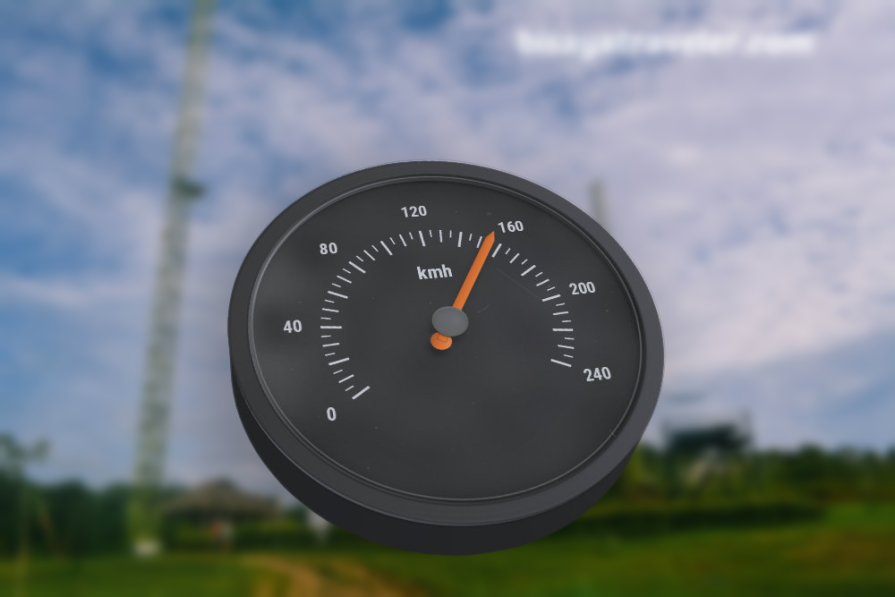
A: 155 km/h
